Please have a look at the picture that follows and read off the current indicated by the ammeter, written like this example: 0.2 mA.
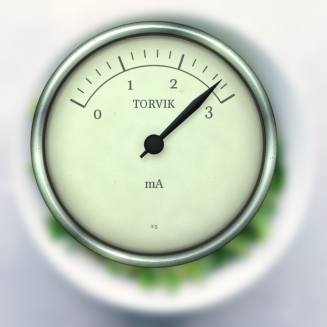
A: 2.7 mA
